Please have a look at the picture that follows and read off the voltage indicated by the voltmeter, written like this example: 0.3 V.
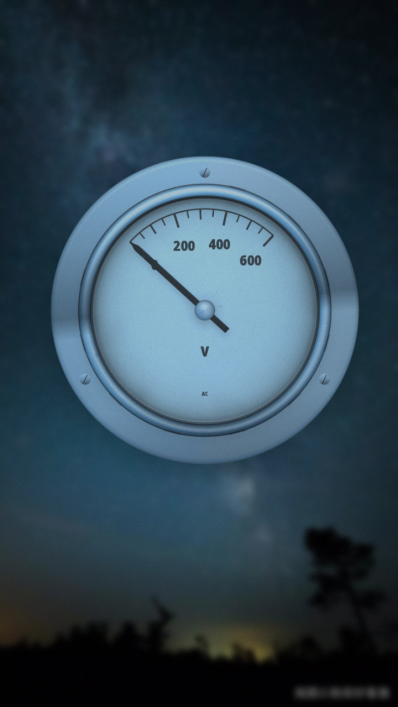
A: 0 V
